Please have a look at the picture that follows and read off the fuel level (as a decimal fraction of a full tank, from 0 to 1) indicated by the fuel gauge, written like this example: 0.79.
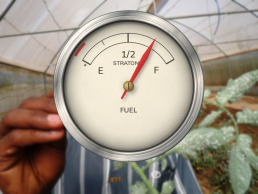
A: 0.75
